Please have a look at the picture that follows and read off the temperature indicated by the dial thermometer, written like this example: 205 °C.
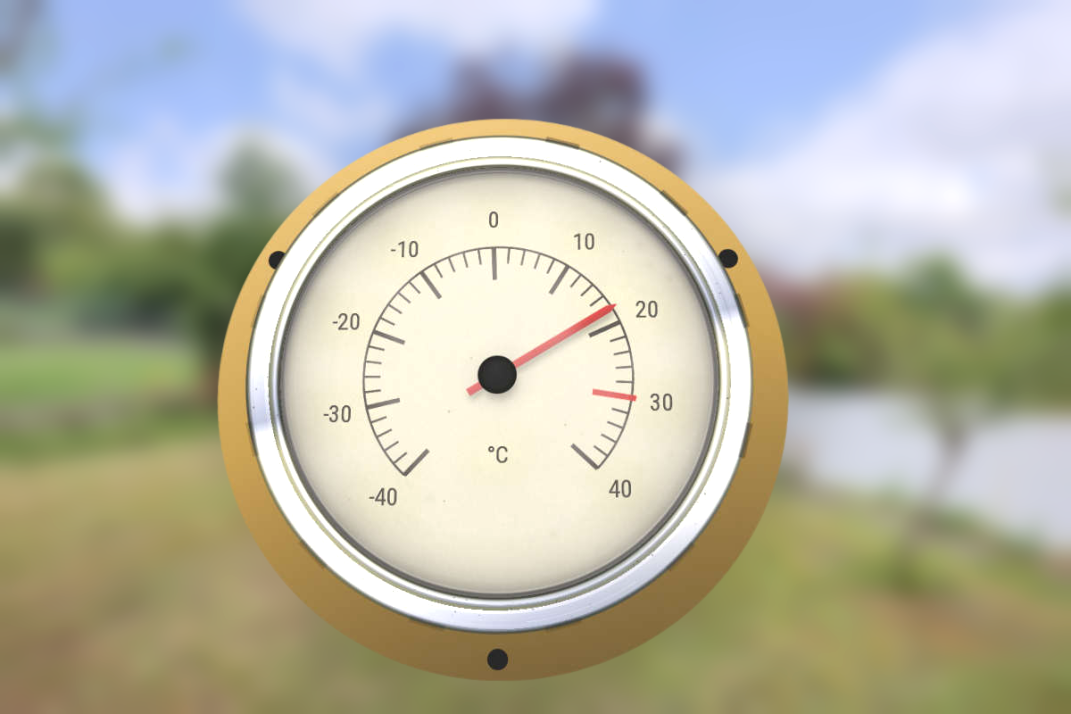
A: 18 °C
